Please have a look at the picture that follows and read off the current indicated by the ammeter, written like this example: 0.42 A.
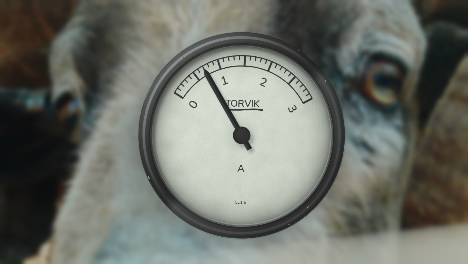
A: 0.7 A
